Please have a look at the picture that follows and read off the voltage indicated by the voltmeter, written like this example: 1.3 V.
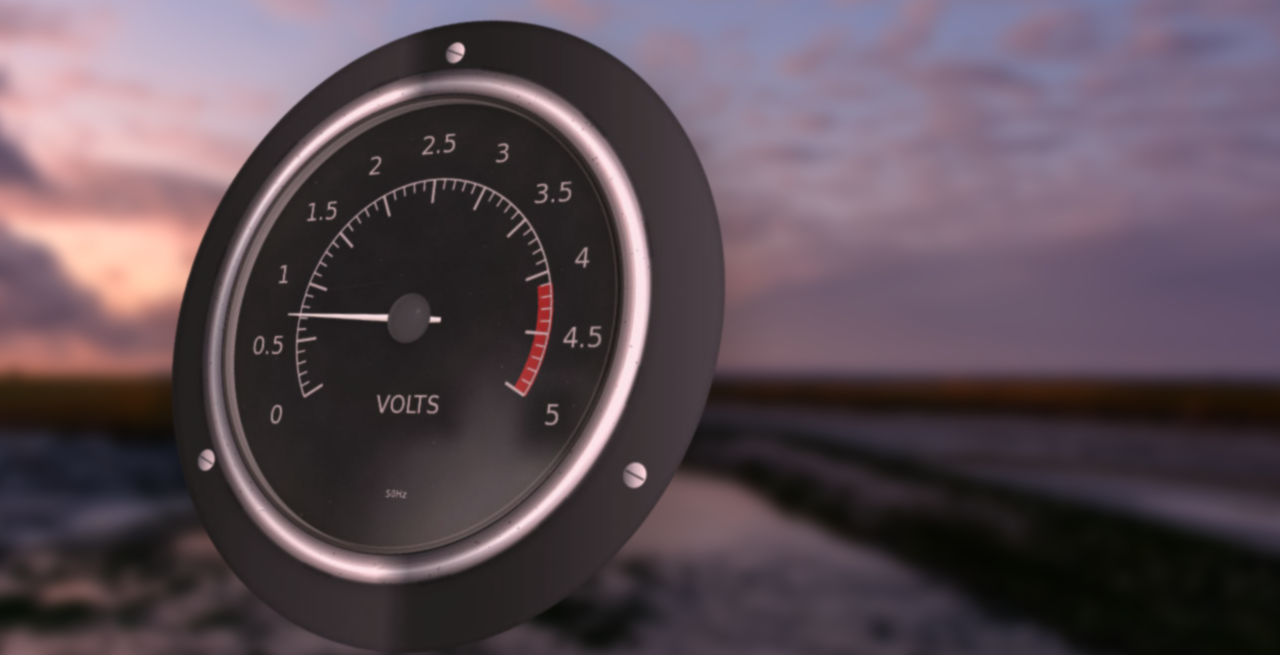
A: 0.7 V
